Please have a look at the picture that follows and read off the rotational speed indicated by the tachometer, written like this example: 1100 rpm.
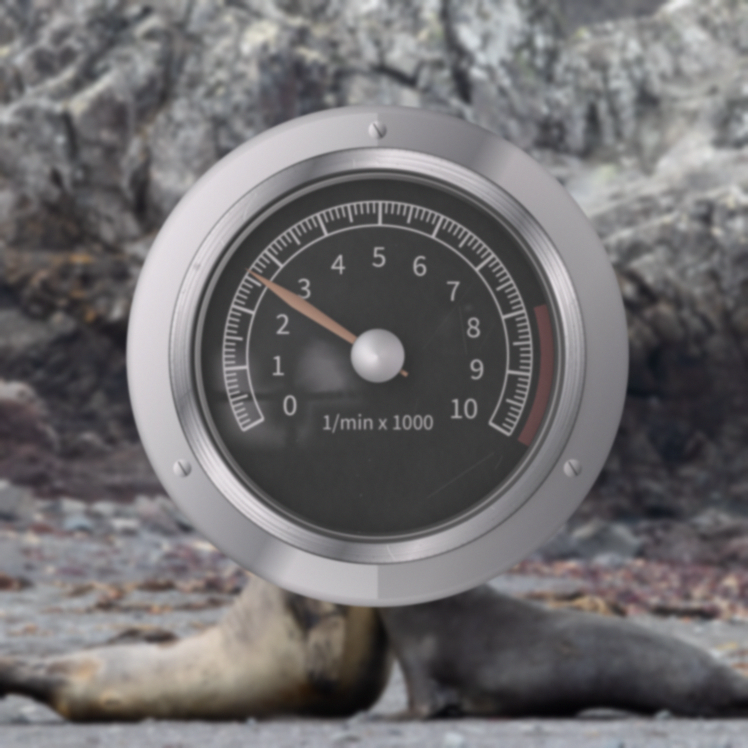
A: 2600 rpm
